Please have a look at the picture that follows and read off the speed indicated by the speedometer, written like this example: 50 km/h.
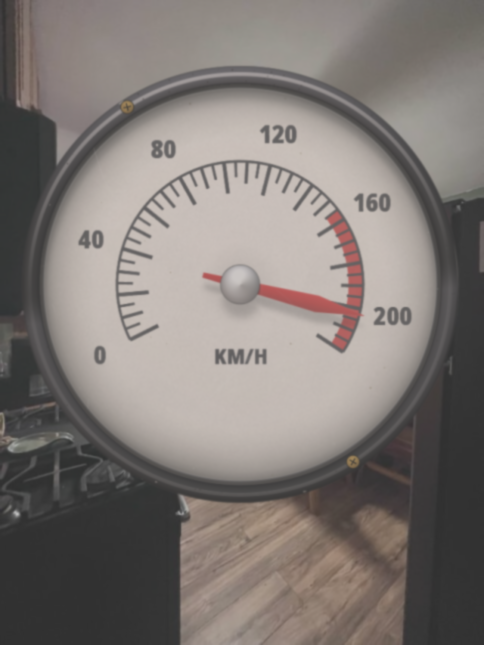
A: 202.5 km/h
